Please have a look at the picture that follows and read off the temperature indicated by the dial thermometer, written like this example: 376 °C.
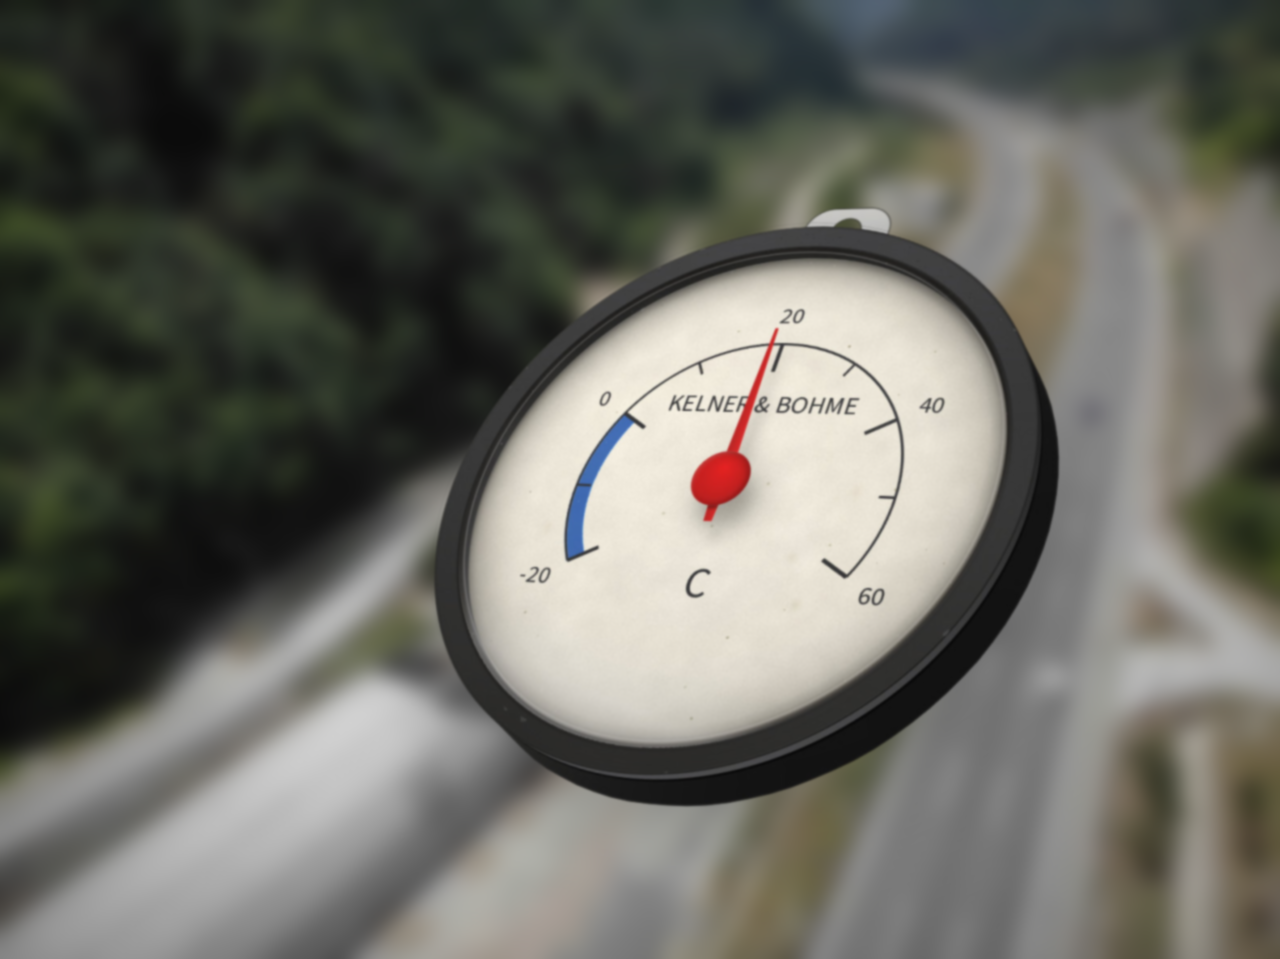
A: 20 °C
